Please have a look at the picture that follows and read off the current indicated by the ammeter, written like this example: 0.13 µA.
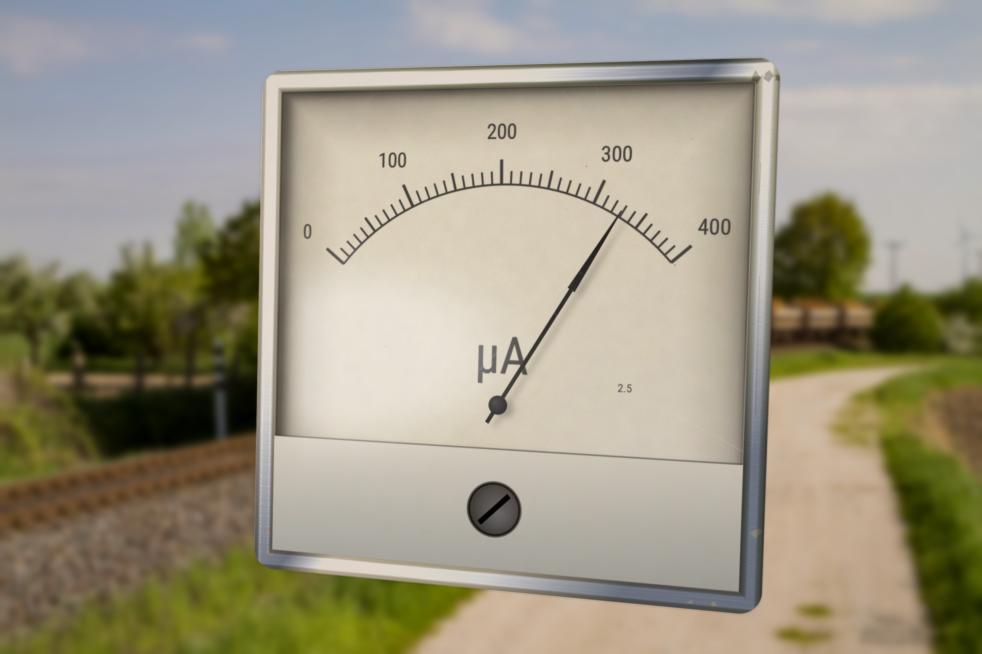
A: 330 µA
